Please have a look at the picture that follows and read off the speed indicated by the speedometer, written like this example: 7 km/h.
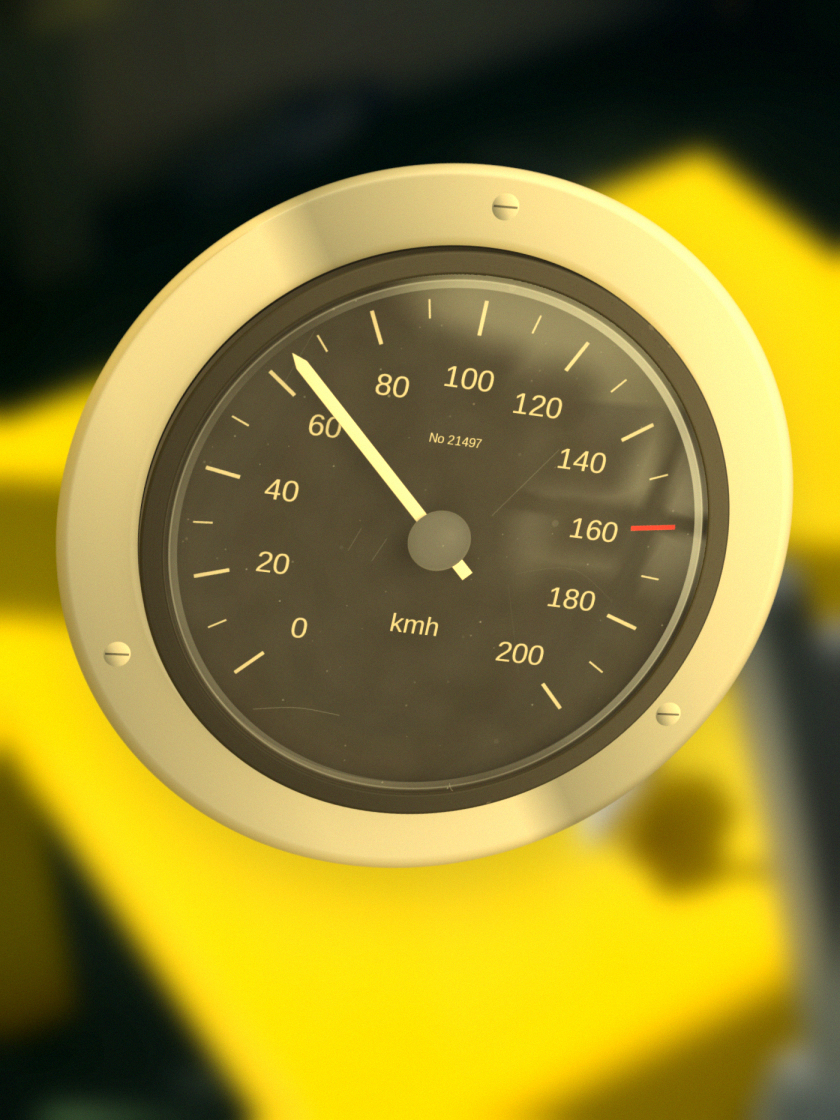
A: 65 km/h
